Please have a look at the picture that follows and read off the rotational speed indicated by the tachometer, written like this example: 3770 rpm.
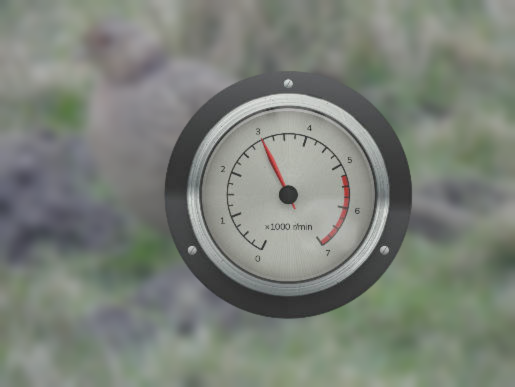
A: 3000 rpm
